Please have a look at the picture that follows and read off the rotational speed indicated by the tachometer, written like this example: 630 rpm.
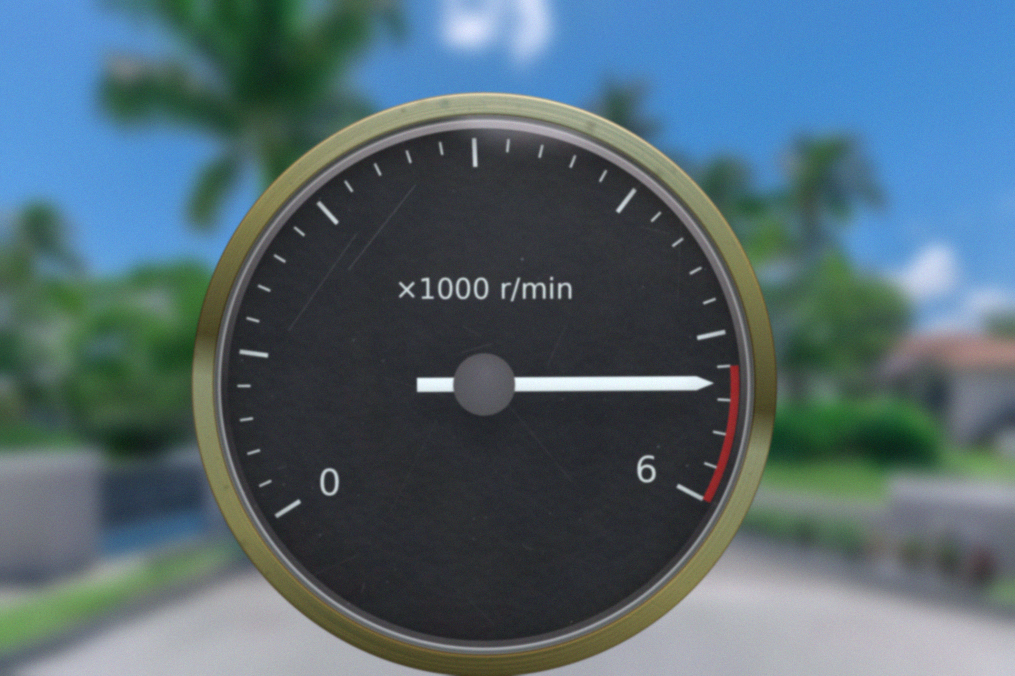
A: 5300 rpm
